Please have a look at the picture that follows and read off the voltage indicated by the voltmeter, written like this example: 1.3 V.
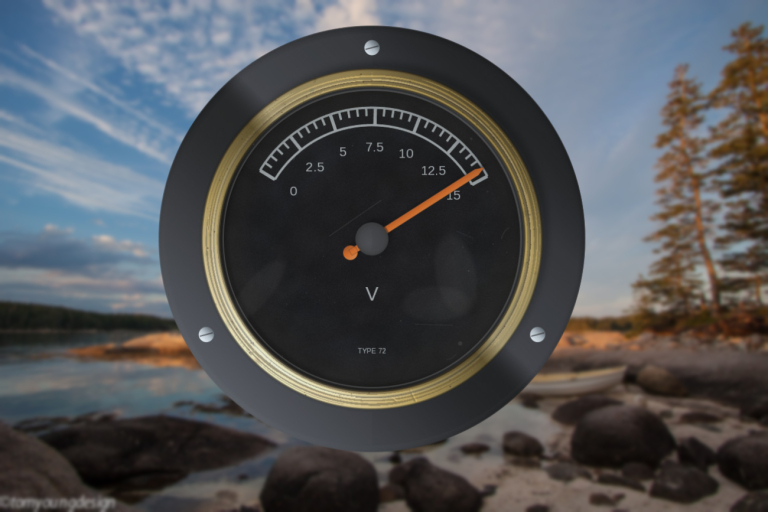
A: 14.5 V
